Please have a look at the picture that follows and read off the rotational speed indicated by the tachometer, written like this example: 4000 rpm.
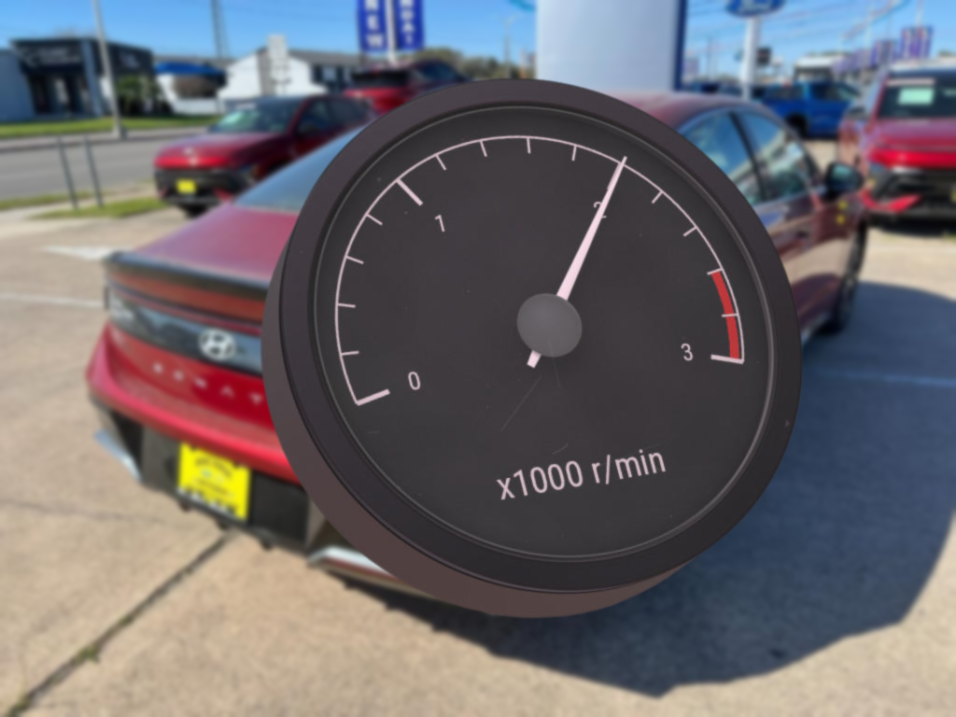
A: 2000 rpm
